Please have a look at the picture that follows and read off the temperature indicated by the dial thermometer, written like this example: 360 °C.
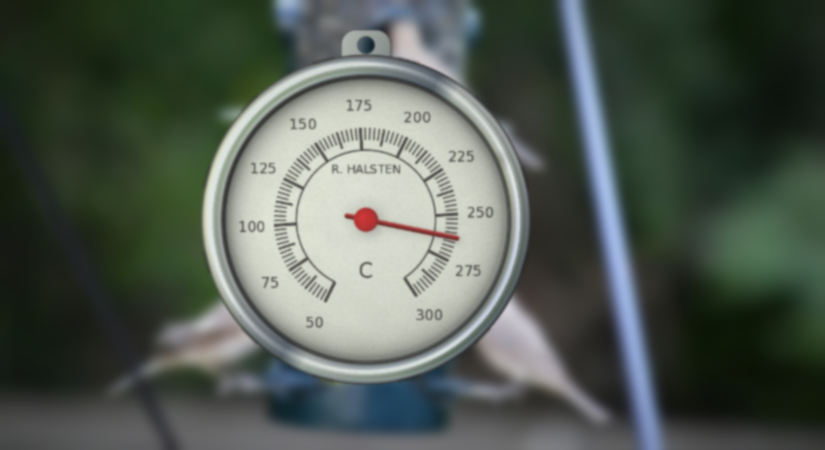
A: 262.5 °C
